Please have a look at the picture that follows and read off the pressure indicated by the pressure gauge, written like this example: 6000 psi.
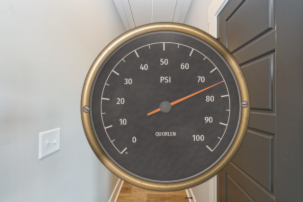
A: 75 psi
